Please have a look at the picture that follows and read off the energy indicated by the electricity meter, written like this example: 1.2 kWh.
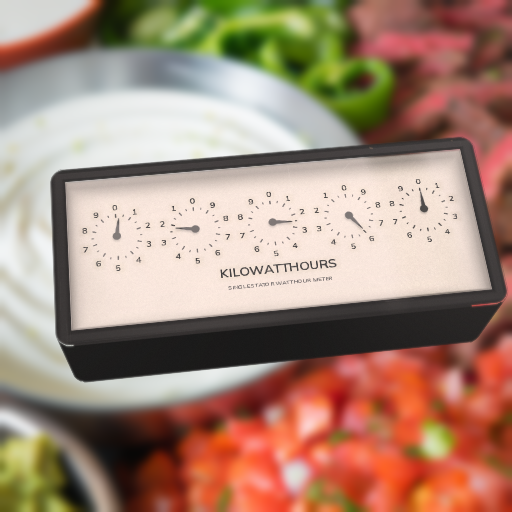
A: 2260 kWh
